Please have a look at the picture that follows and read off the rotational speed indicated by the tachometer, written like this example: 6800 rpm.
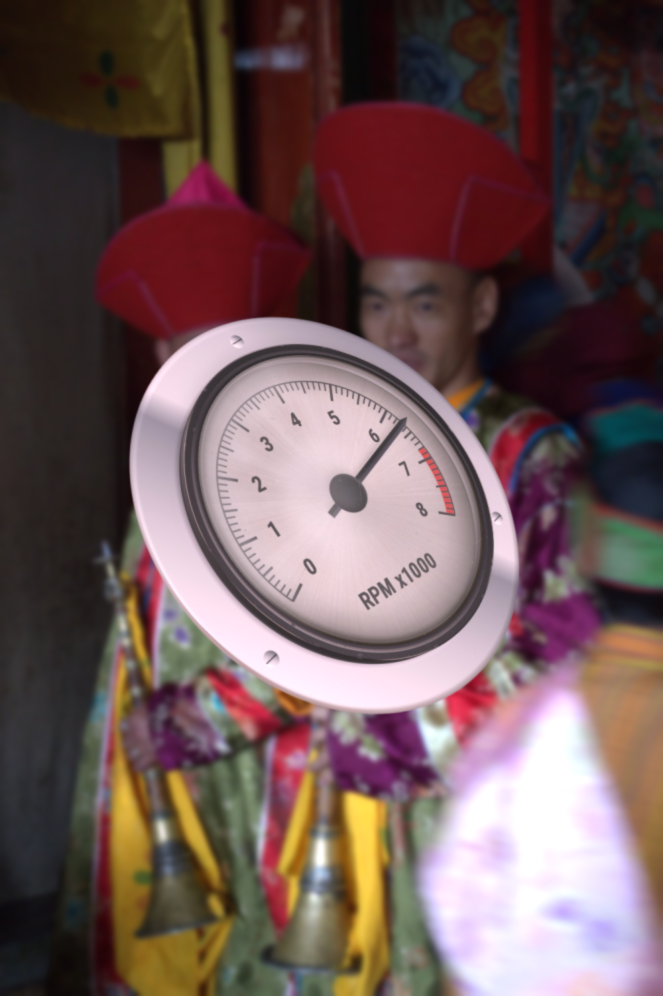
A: 6300 rpm
